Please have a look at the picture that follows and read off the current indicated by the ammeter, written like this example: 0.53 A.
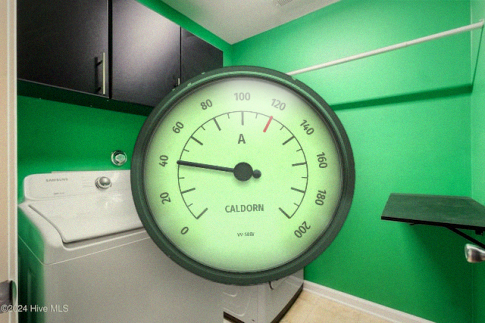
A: 40 A
